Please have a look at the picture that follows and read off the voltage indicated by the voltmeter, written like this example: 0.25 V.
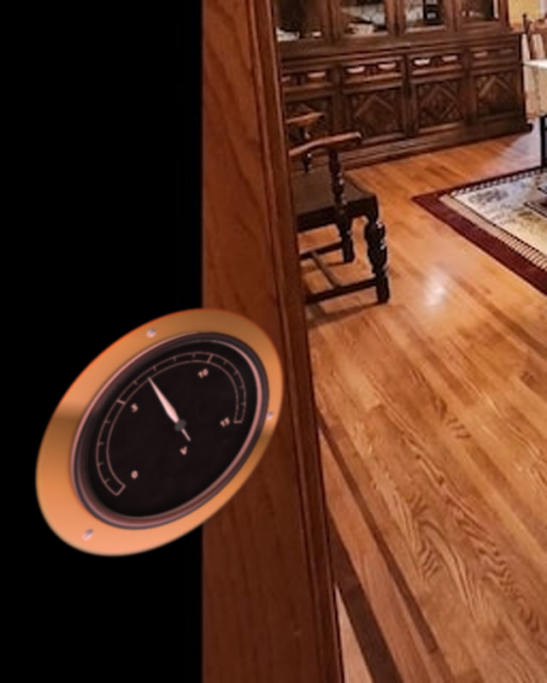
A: 6.5 V
